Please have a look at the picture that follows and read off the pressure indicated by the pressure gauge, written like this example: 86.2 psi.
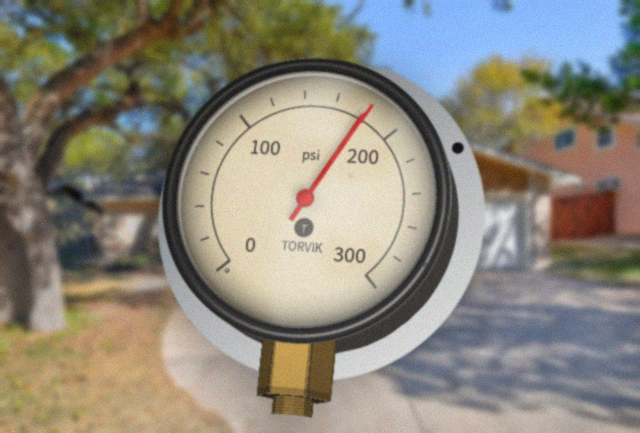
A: 180 psi
